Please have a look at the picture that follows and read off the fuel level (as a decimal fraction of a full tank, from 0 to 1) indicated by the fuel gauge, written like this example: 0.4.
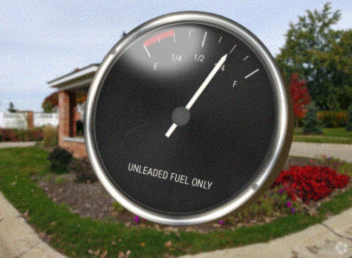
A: 0.75
